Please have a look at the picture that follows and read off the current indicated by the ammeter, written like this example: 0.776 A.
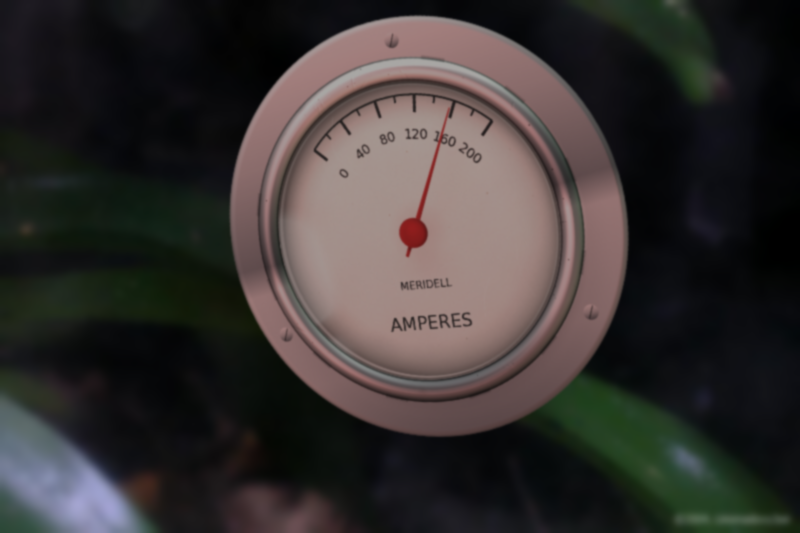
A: 160 A
